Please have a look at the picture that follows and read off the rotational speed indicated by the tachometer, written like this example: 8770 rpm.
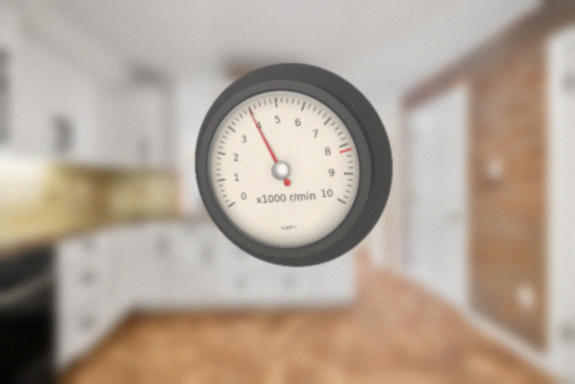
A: 4000 rpm
